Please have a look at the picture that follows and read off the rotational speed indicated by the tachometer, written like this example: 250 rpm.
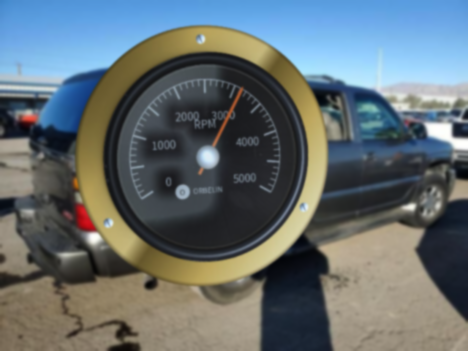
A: 3100 rpm
